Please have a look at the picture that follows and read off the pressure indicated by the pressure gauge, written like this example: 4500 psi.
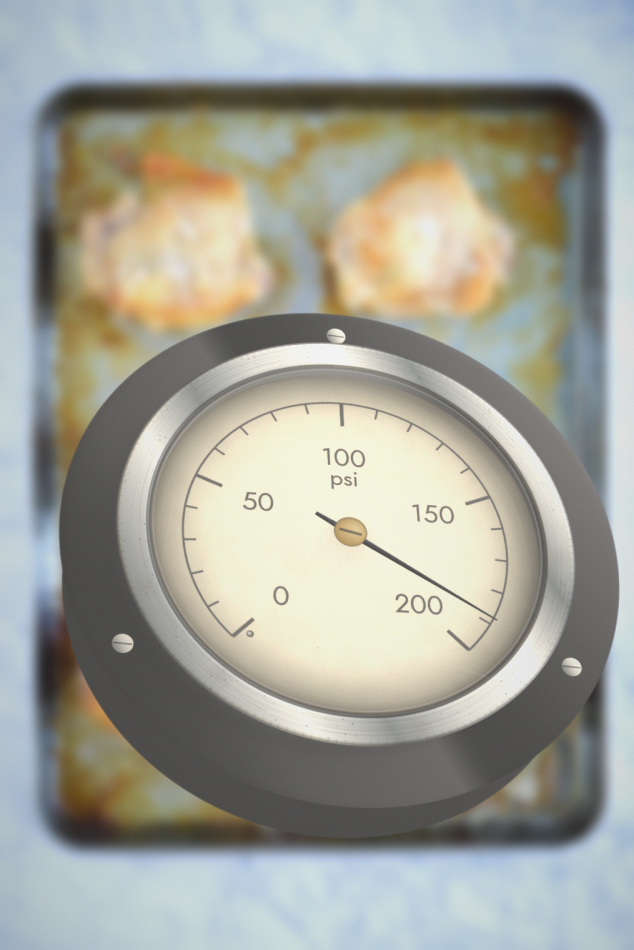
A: 190 psi
